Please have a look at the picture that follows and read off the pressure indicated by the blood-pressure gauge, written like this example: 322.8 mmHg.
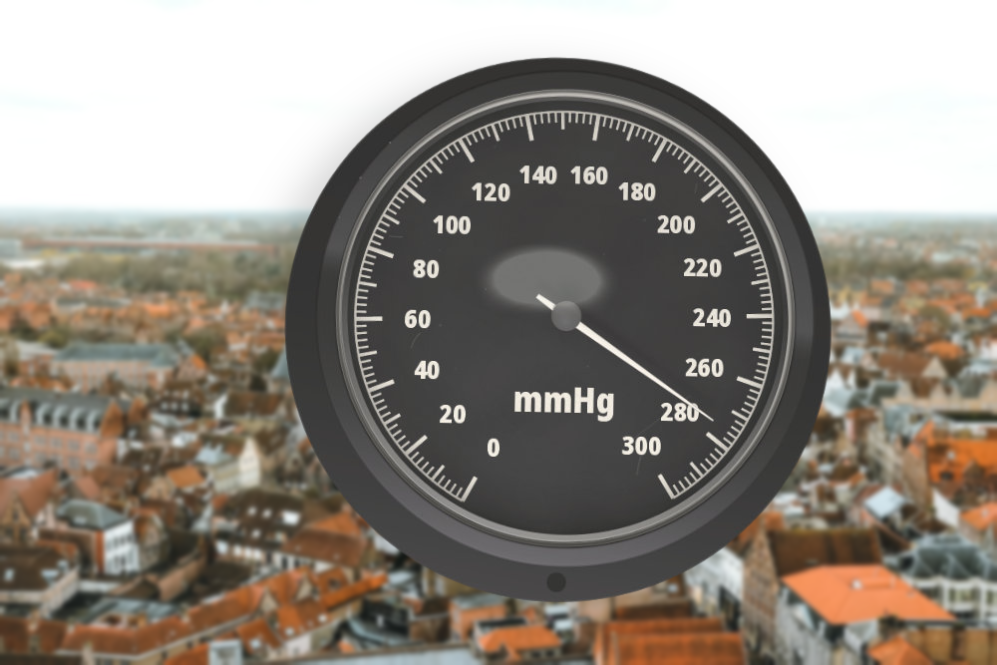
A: 276 mmHg
